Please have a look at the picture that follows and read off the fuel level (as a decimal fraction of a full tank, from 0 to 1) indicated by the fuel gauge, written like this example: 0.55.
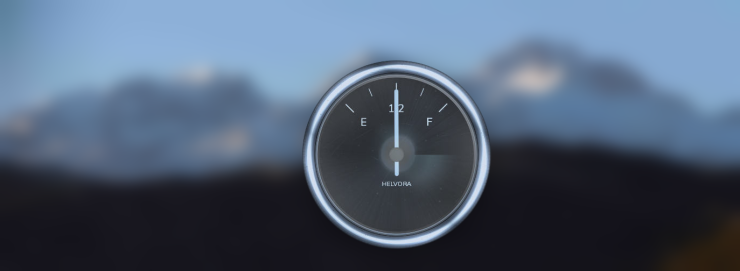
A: 0.5
